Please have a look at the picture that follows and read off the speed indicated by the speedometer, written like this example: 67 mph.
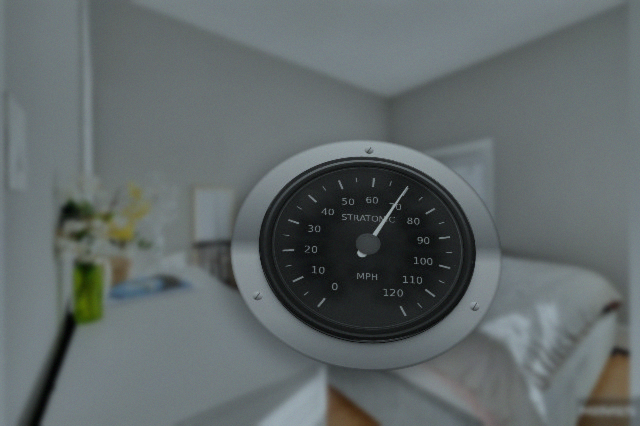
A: 70 mph
